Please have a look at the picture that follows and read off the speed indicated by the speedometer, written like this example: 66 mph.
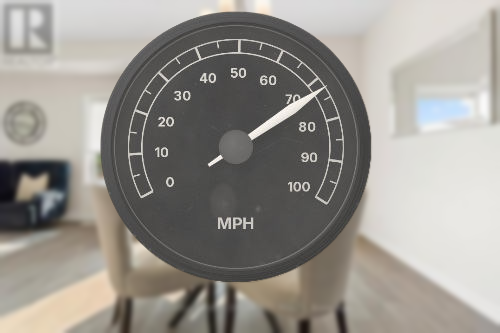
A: 72.5 mph
